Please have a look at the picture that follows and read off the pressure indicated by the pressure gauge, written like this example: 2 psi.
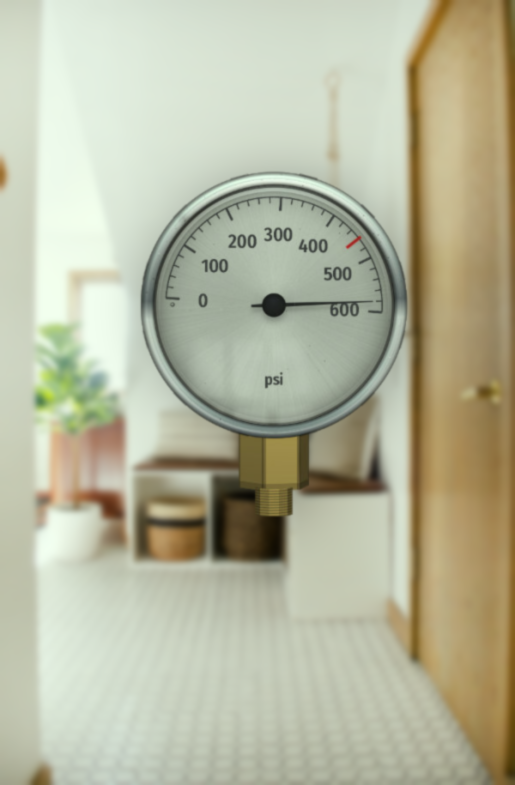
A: 580 psi
